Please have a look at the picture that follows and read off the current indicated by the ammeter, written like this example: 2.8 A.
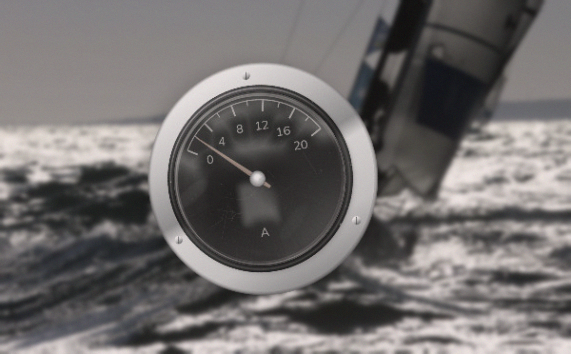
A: 2 A
